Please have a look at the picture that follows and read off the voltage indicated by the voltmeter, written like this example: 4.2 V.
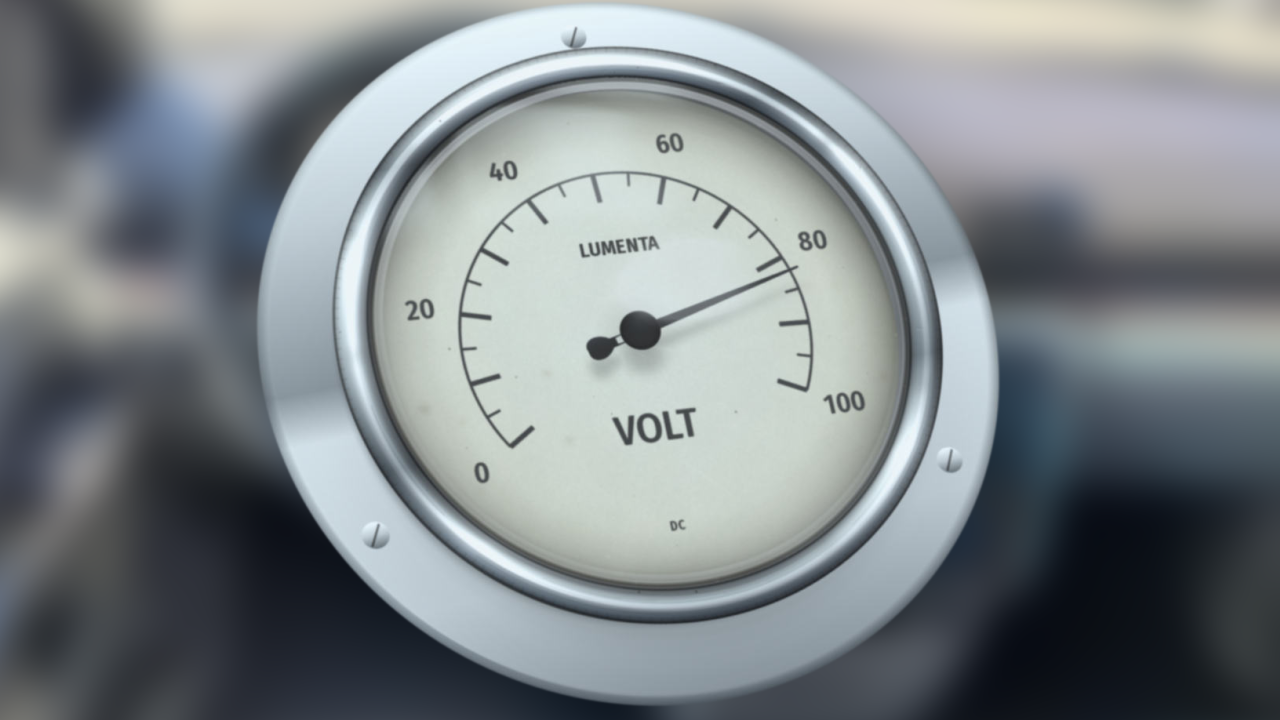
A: 82.5 V
